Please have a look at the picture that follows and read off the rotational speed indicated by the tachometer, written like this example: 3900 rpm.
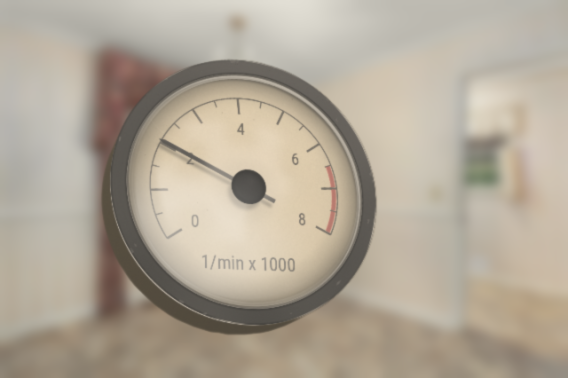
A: 2000 rpm
